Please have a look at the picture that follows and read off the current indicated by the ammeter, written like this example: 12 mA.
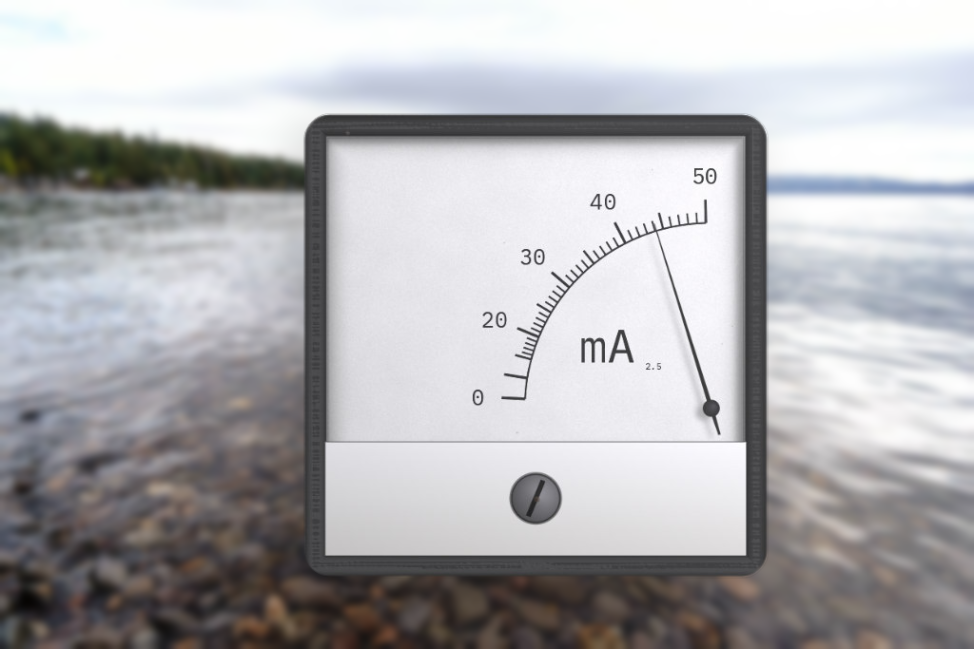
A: 44 mA
